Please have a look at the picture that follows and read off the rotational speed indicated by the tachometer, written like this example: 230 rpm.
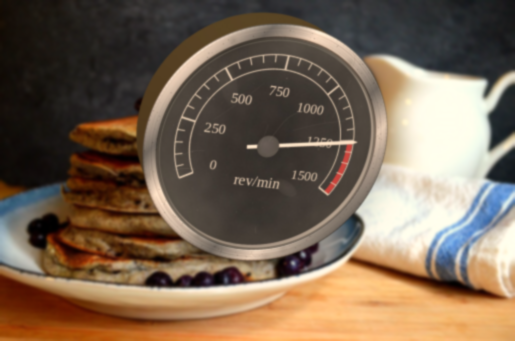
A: 1250 rpm
